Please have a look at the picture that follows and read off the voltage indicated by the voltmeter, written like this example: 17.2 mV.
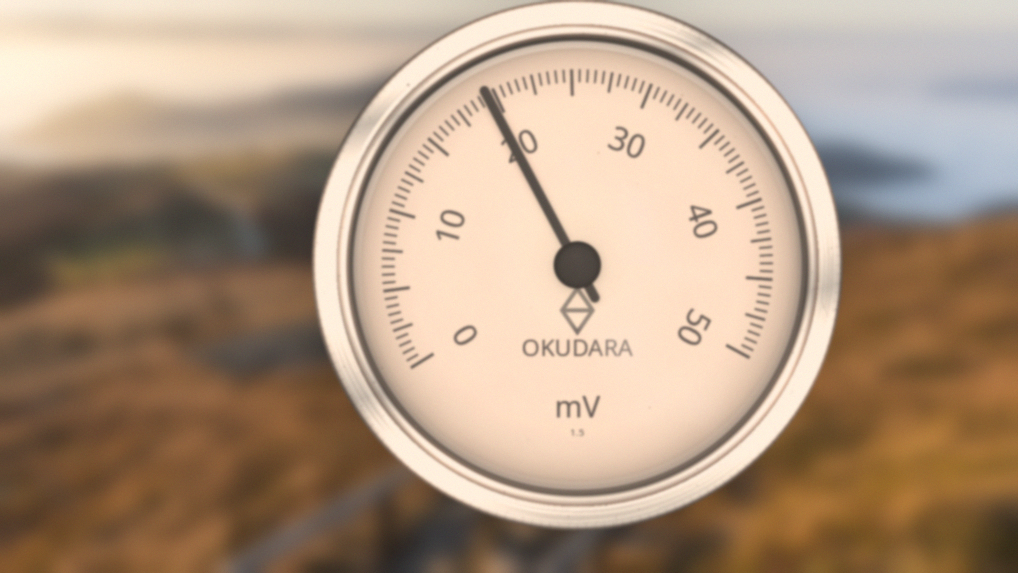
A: 19.5 mV
